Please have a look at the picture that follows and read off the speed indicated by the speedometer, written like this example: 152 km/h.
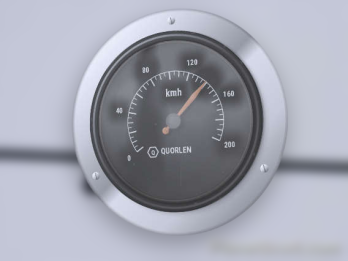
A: 140 km/h
